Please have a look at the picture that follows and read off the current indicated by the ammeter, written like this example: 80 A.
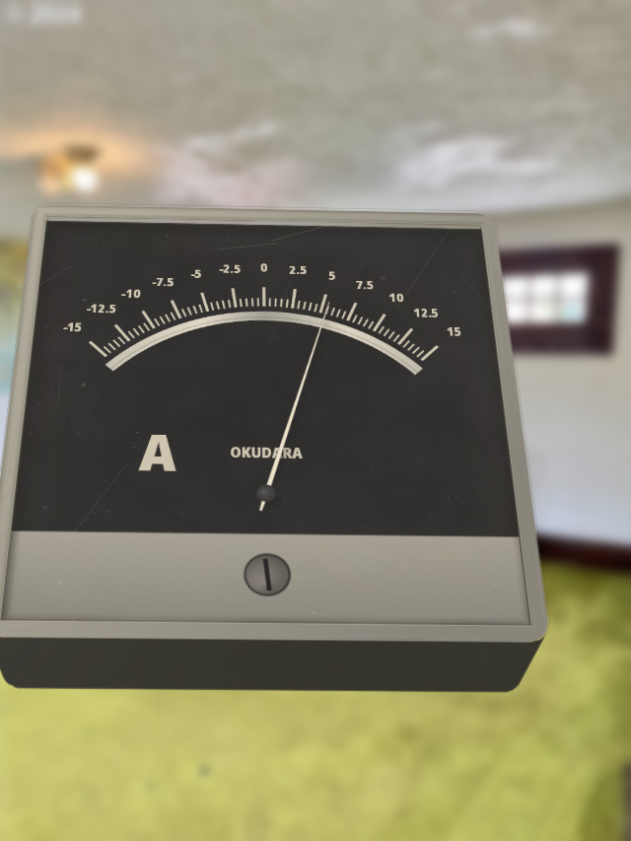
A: 5.5 A
